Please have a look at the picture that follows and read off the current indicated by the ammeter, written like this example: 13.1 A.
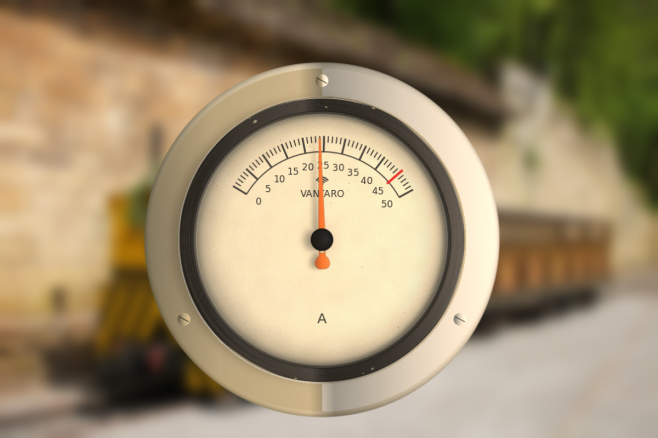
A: 24 A
